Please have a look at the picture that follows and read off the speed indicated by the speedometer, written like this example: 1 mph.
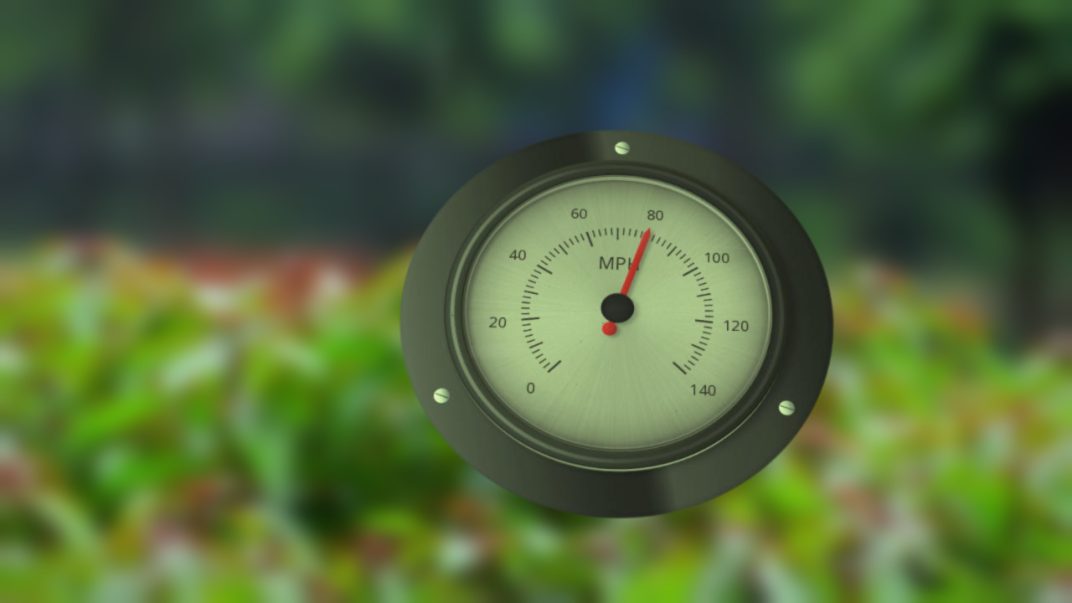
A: 80 mph
